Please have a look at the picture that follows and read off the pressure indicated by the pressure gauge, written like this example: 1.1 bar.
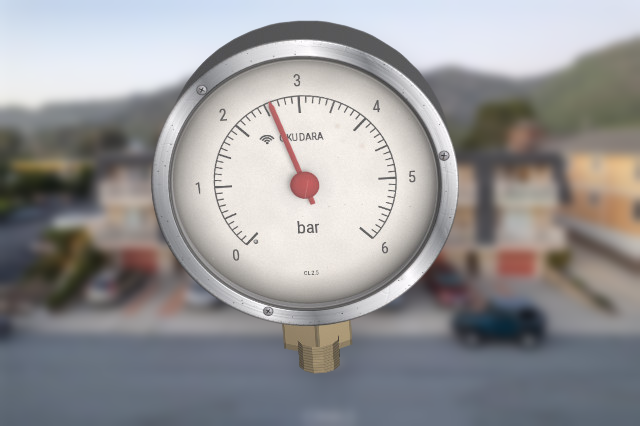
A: 2.6 bar
